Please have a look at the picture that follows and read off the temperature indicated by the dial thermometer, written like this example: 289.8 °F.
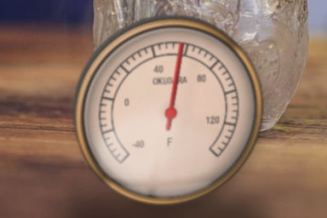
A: 56 °F
